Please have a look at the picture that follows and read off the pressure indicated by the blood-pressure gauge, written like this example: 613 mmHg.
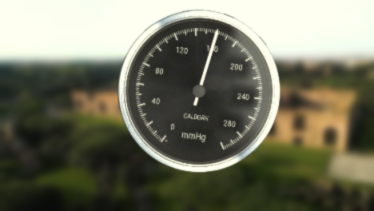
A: 160 mmHg
